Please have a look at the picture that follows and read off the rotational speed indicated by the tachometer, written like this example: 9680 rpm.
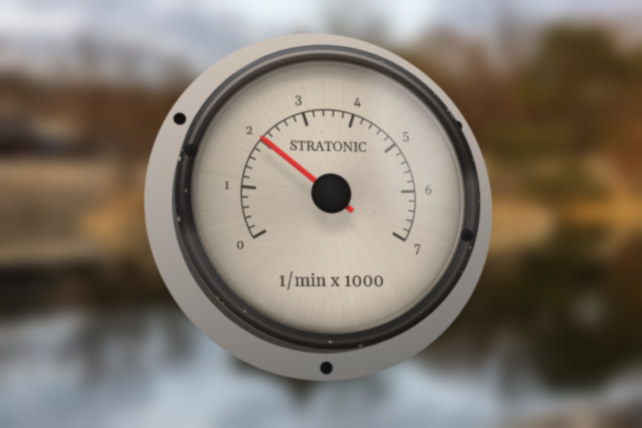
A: 2000 rpm
